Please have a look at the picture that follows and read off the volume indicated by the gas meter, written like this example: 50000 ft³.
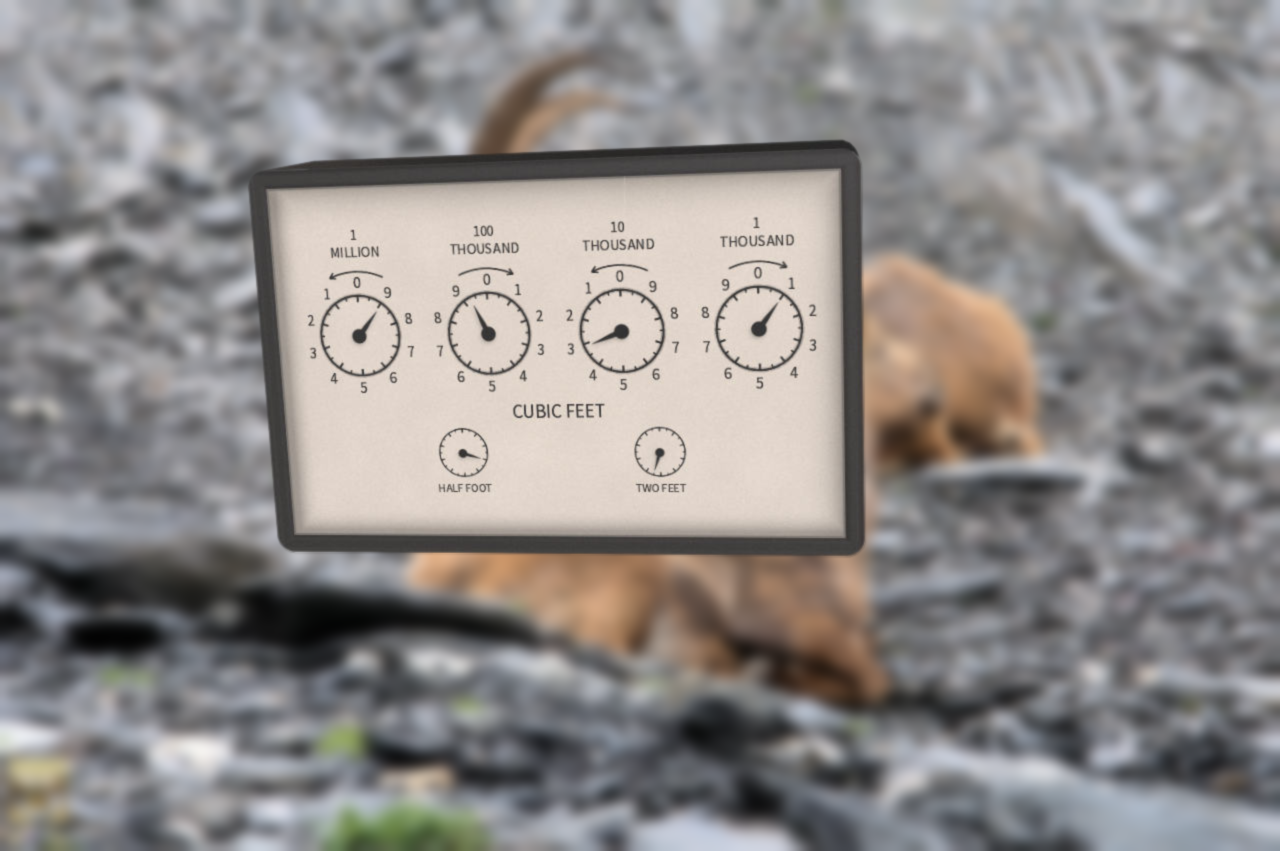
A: 893100 ft³
